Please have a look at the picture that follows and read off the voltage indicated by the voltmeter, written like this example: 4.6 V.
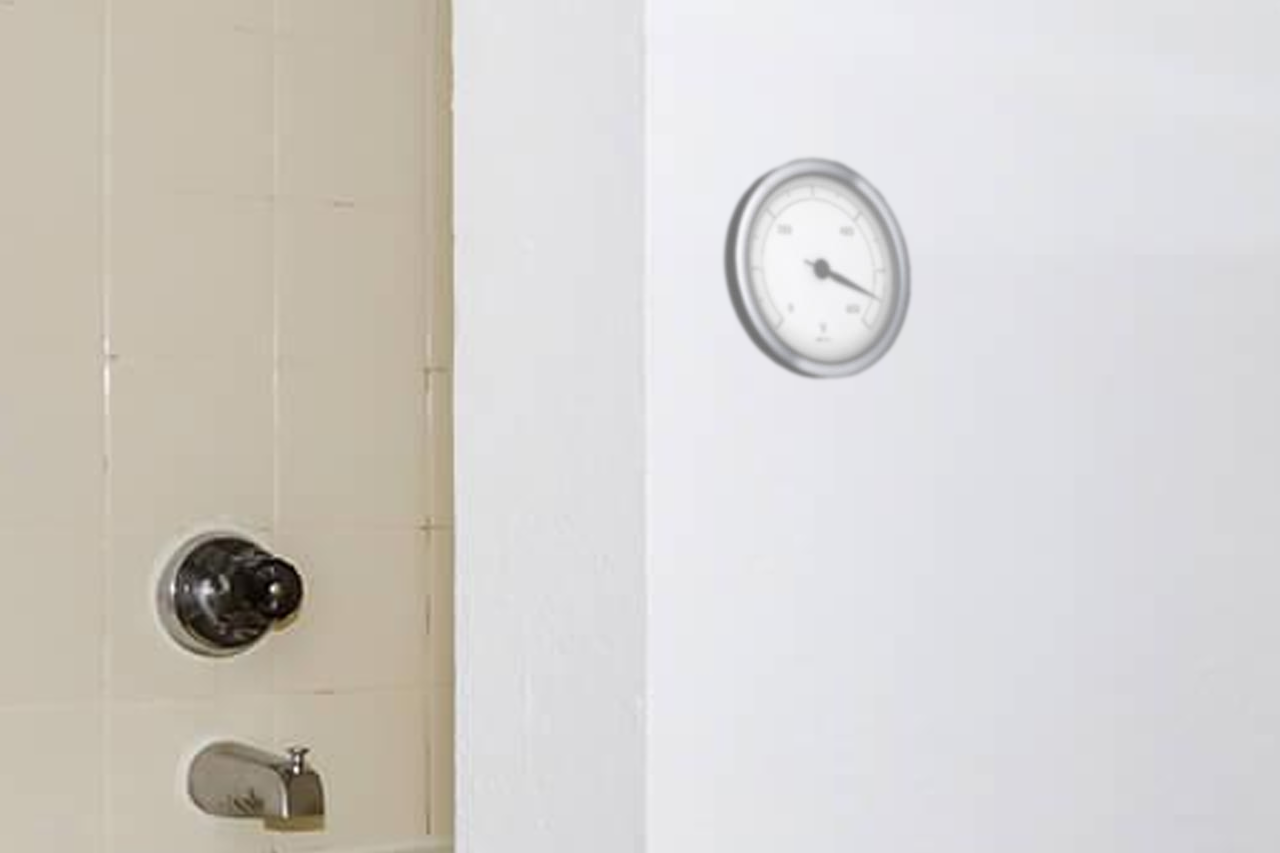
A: 550 V
